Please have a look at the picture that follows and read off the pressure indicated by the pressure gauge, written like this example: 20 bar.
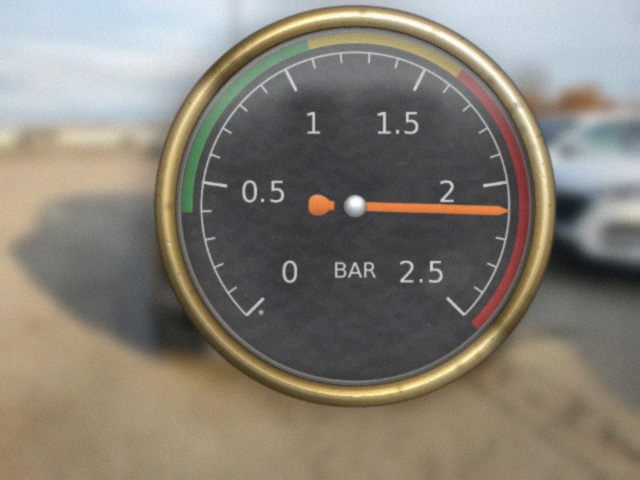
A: 2.1 bar
